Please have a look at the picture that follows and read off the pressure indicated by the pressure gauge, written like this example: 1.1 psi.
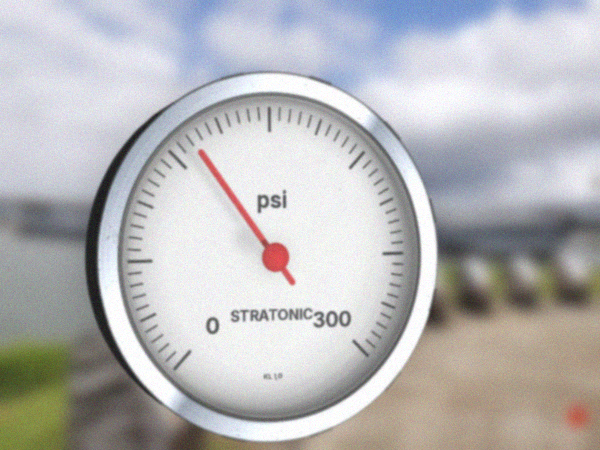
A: 110 psi
